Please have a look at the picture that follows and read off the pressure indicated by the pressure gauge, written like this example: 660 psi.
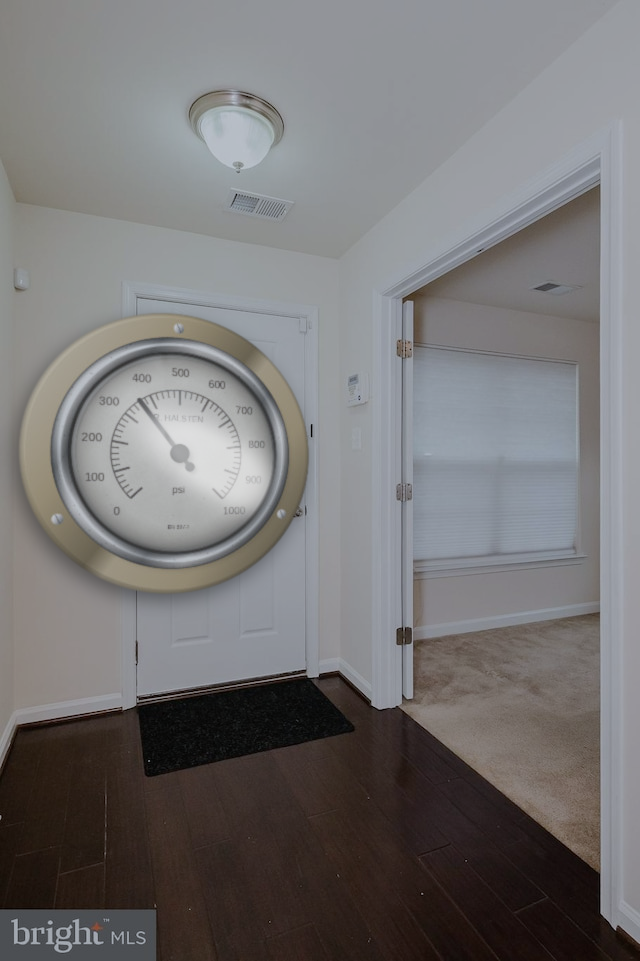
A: 360 psi
